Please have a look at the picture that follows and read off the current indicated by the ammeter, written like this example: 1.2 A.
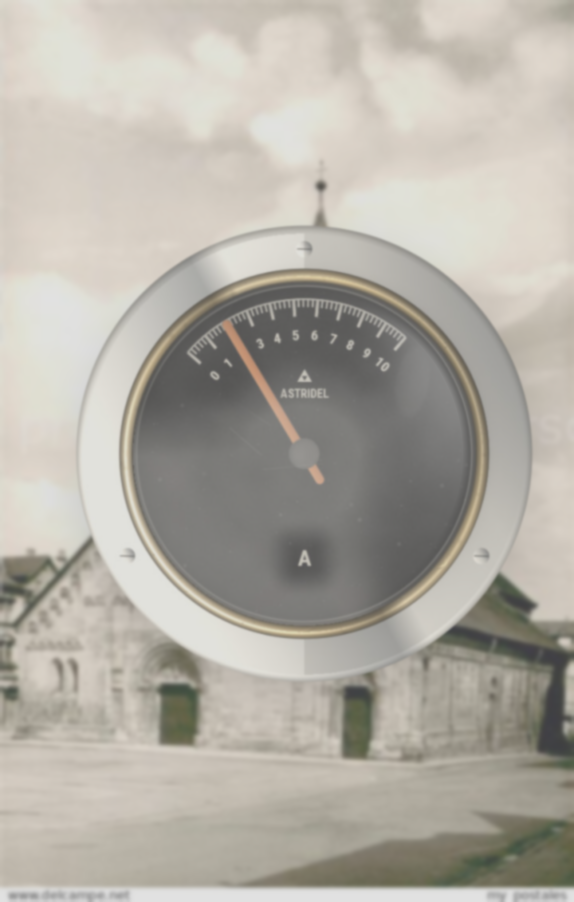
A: 2 A
